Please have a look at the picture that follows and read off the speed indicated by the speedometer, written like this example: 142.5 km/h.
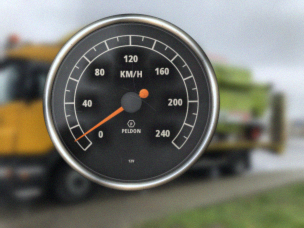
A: 10 km/h
